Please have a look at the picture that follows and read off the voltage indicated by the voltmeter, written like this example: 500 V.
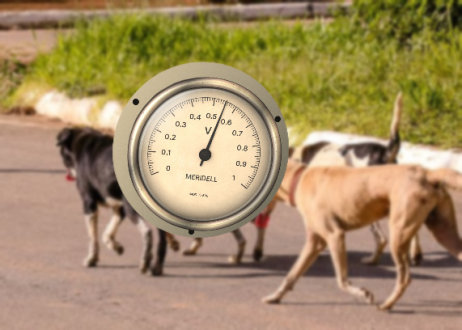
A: 0.55 V
